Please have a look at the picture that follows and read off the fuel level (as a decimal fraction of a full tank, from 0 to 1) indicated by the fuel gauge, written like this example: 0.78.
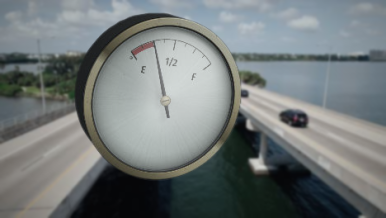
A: 0.25
